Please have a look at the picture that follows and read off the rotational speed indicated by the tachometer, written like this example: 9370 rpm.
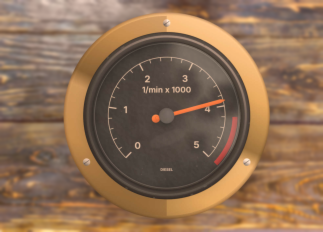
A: 3900 rpm
